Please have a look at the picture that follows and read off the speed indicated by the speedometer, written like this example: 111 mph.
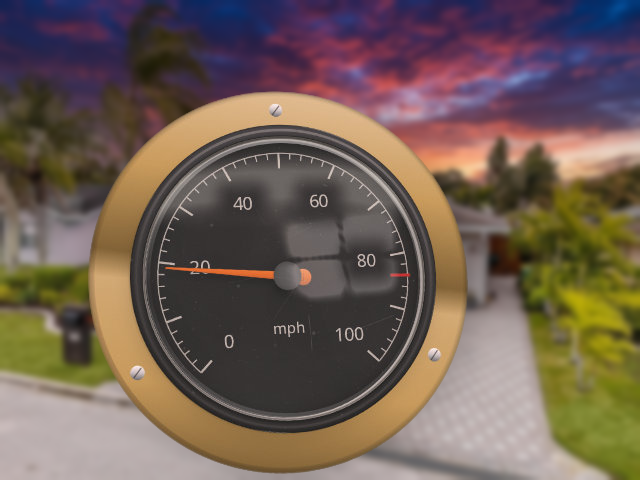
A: 19 mph
